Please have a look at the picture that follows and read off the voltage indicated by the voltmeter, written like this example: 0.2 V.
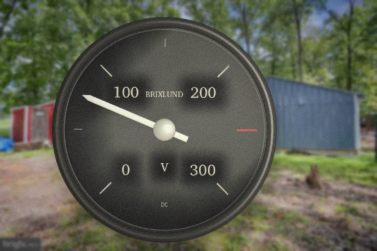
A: 75 V
